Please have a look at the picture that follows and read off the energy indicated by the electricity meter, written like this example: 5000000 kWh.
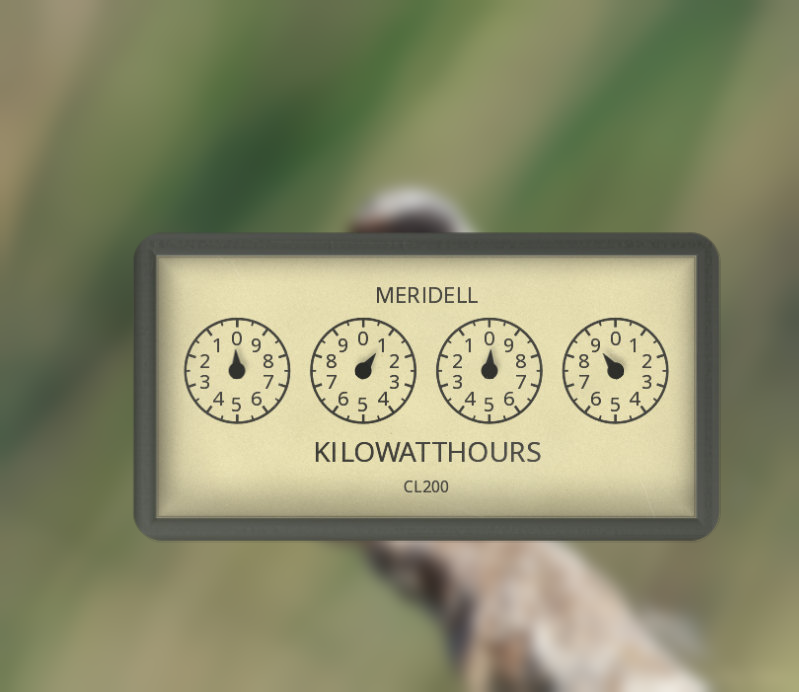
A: 99 kWh
